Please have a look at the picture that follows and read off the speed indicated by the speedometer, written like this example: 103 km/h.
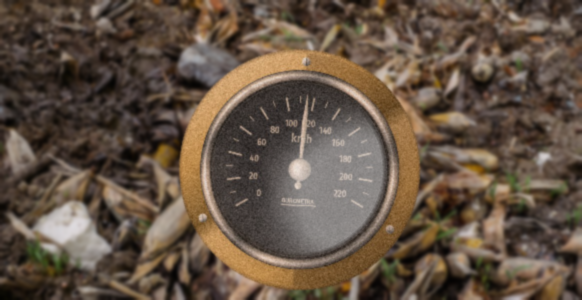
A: 115 km/h
